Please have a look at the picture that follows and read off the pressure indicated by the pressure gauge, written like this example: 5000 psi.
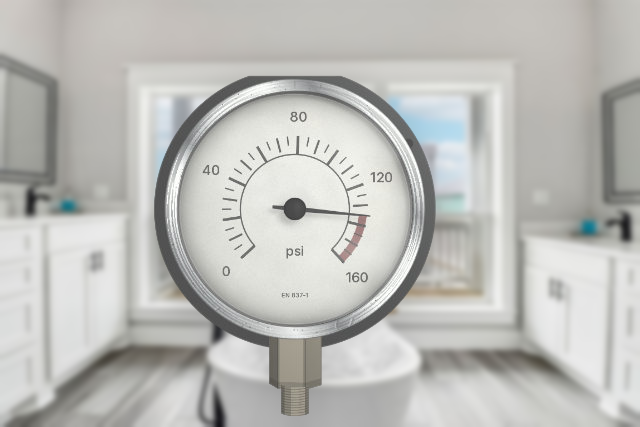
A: 135 psi
